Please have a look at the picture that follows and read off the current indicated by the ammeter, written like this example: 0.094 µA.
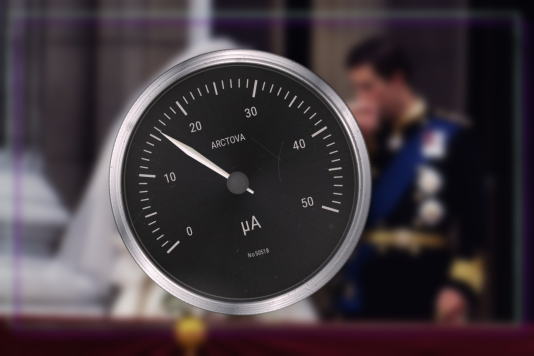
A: 16 µA
